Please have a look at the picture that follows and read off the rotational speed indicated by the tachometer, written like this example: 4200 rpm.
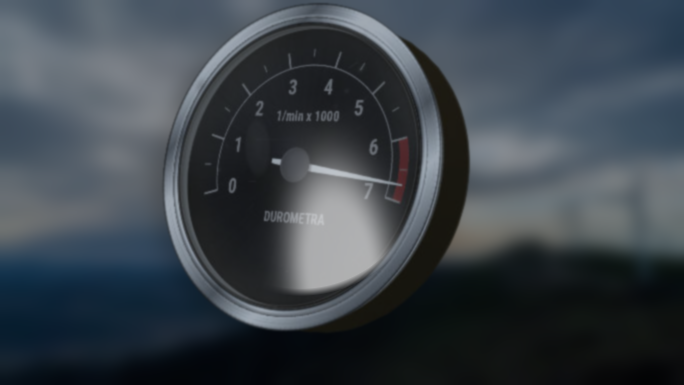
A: 6750 rpm
